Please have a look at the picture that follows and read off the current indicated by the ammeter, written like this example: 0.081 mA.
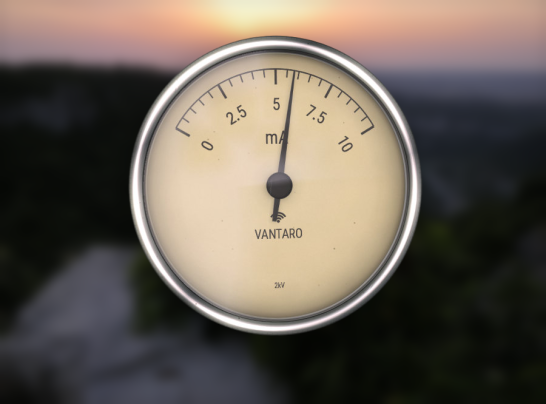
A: 5.75 mA
